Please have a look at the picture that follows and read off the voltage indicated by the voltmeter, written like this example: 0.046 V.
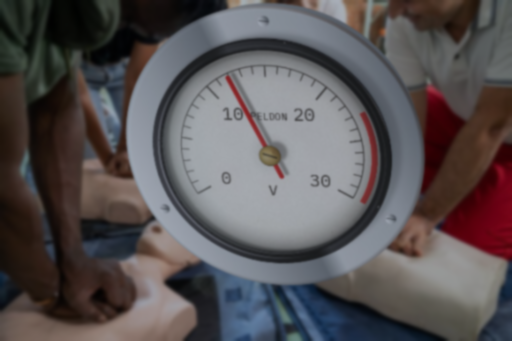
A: 12 V
